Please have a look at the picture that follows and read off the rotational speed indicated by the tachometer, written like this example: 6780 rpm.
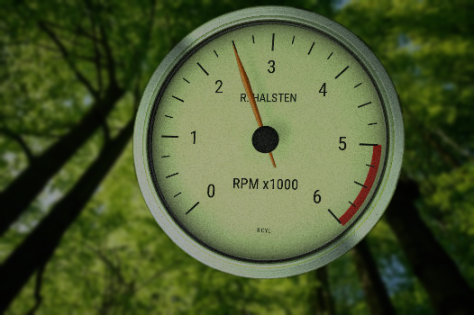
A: 2500 rpm
